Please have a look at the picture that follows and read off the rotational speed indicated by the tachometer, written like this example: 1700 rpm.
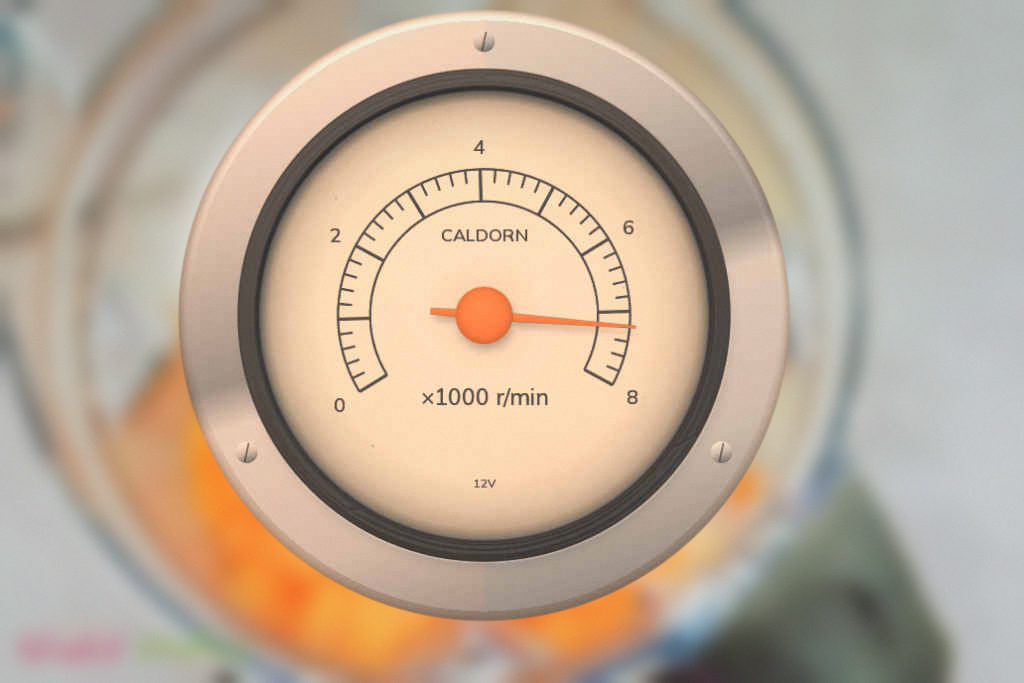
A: 7200 rpm
